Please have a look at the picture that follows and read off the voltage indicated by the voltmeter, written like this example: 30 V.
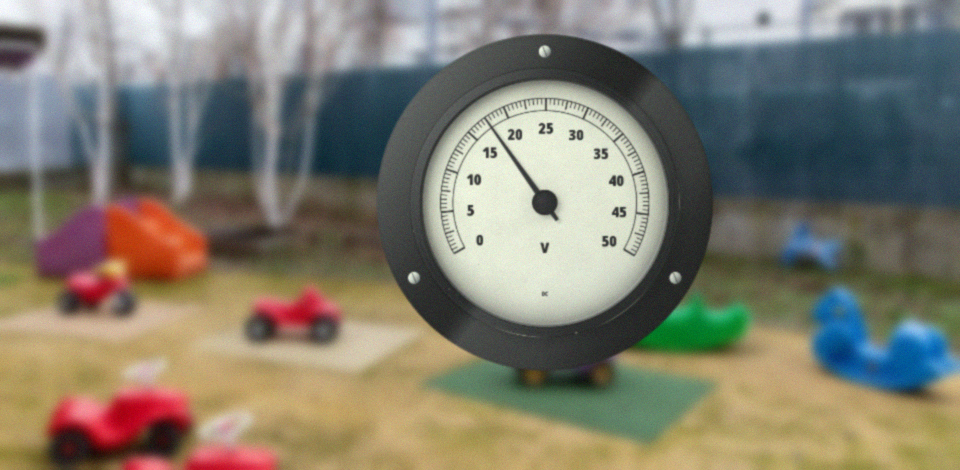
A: 17.5 V
